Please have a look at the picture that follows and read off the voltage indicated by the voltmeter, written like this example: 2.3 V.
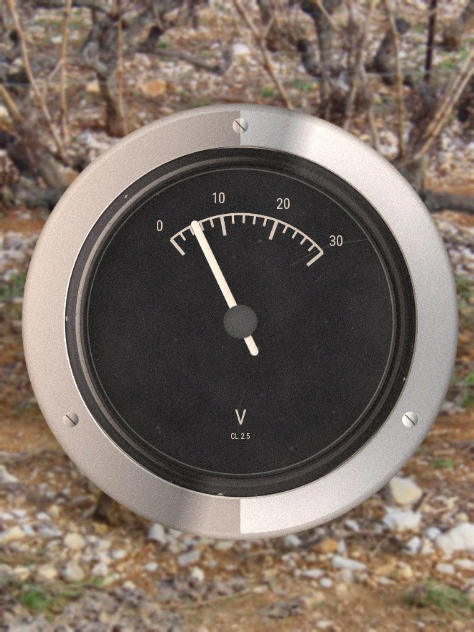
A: 5 V
